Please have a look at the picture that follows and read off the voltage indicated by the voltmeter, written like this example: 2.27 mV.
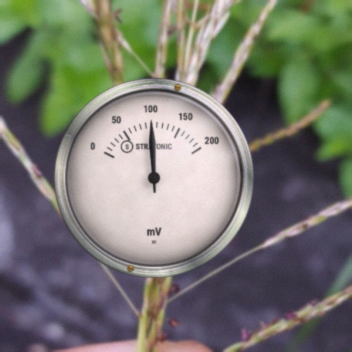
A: 100 mV
